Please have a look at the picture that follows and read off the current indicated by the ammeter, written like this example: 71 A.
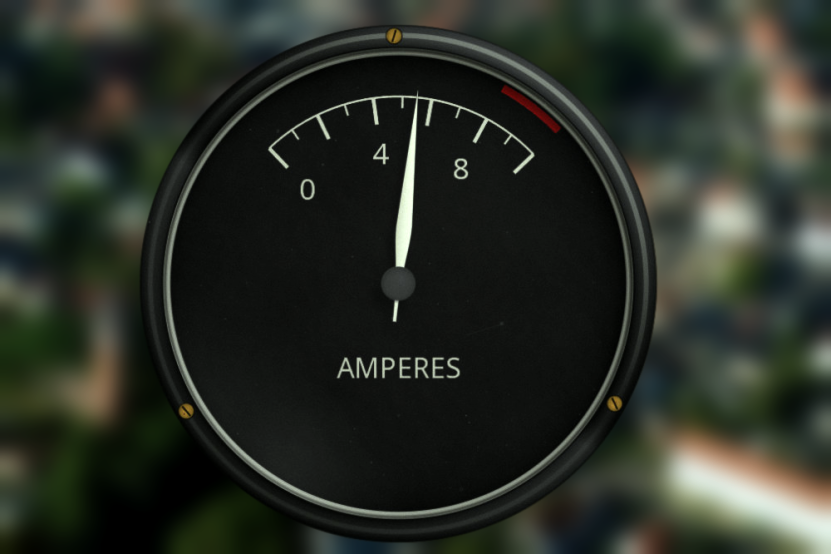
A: 5.5 A
